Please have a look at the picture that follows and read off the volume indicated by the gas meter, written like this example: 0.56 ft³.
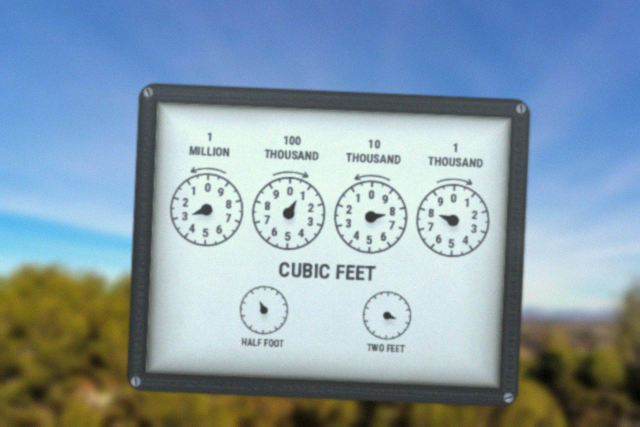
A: 307800 ft³
